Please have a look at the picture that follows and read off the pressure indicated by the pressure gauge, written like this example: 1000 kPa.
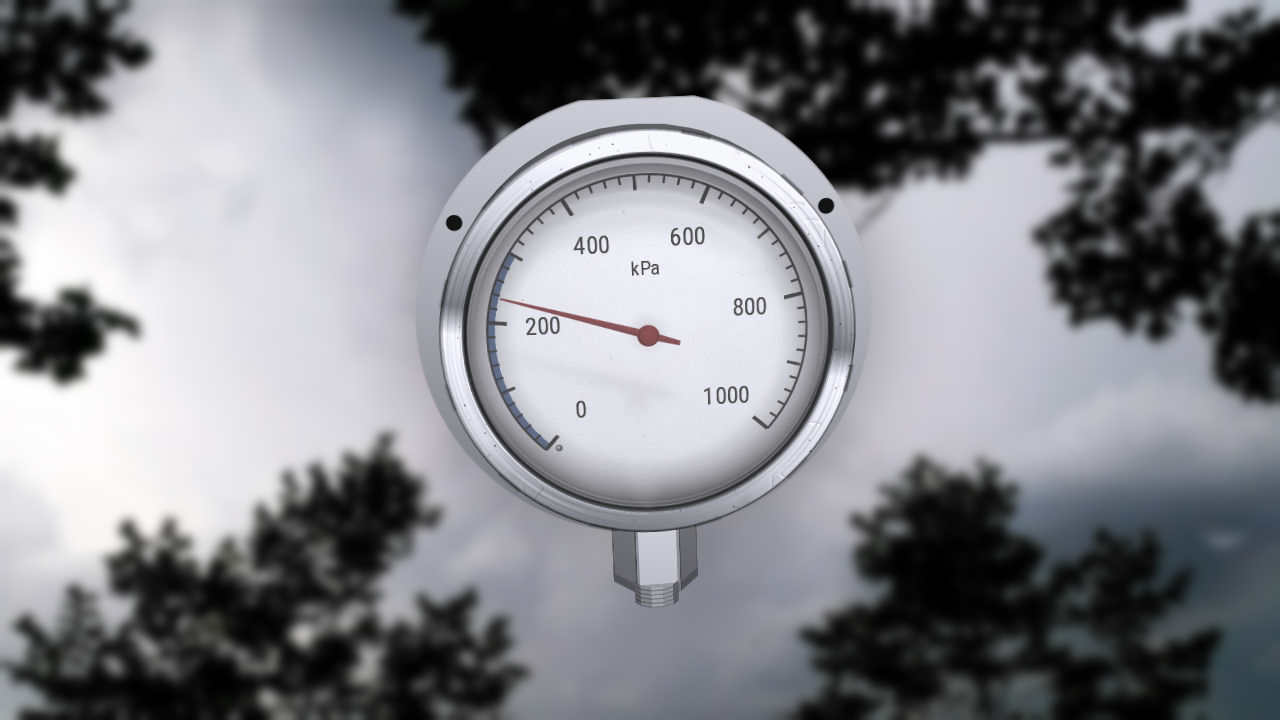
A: 240 kPa
